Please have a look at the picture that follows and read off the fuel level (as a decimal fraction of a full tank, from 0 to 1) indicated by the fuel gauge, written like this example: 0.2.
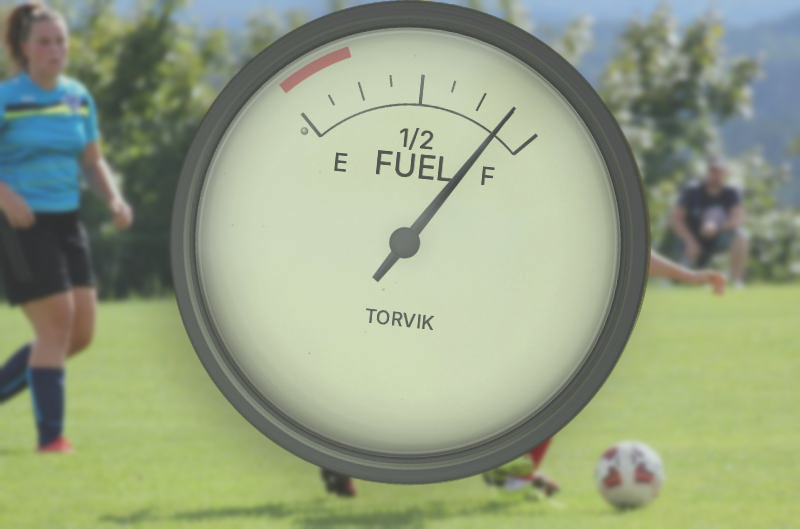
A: 0.875
